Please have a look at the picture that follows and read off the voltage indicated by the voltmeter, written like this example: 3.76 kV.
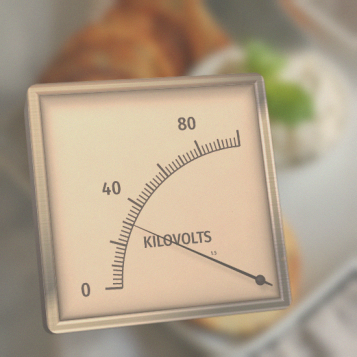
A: 30 kV
